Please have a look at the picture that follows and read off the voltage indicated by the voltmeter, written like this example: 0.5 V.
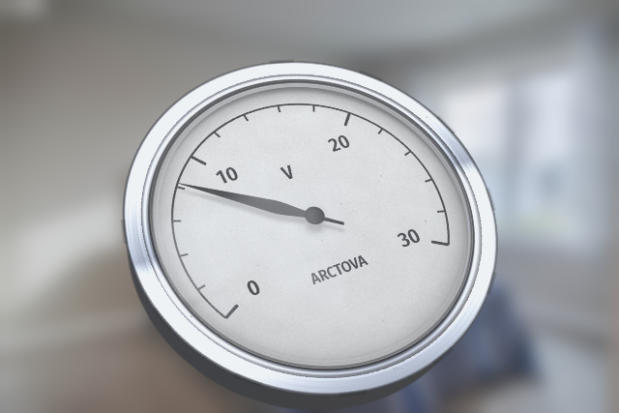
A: 8 V
